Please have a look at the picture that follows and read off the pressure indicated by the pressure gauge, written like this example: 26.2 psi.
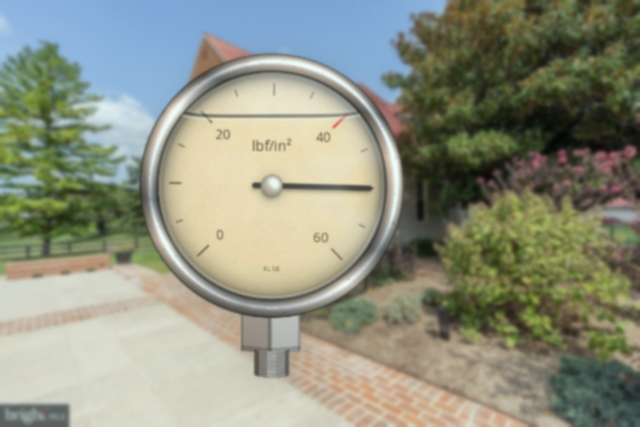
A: 50 psi
